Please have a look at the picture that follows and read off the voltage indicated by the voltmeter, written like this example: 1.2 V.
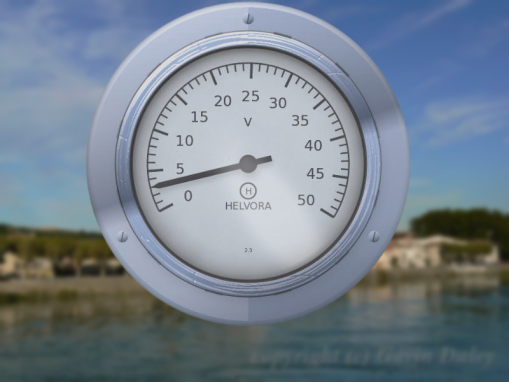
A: 3 V
